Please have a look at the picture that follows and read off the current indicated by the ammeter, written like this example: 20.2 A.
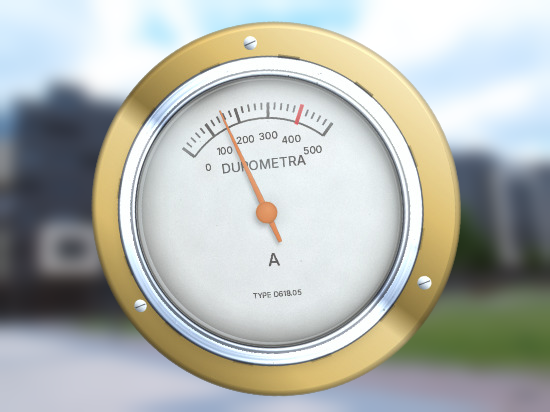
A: 160 A
